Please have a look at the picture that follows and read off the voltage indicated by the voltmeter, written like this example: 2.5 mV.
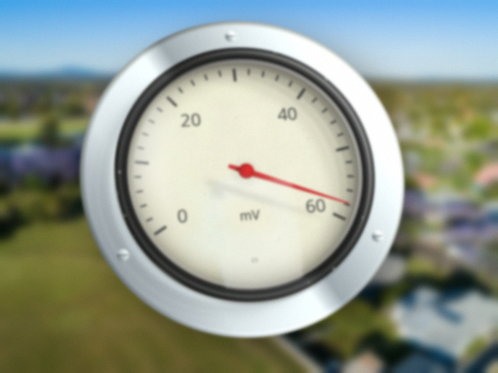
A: 58 mV
